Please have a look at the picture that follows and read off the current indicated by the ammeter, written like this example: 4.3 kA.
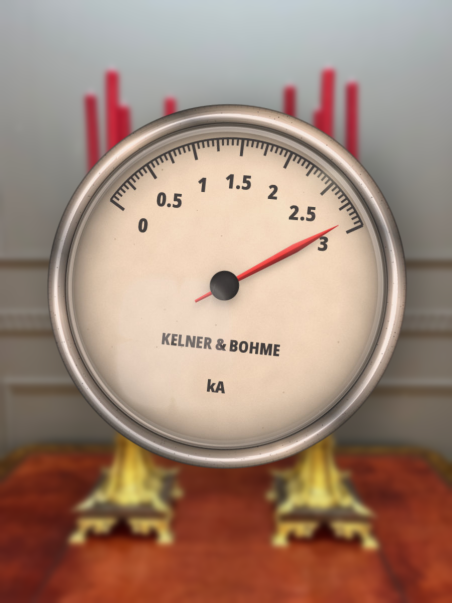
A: 2.9 kA
